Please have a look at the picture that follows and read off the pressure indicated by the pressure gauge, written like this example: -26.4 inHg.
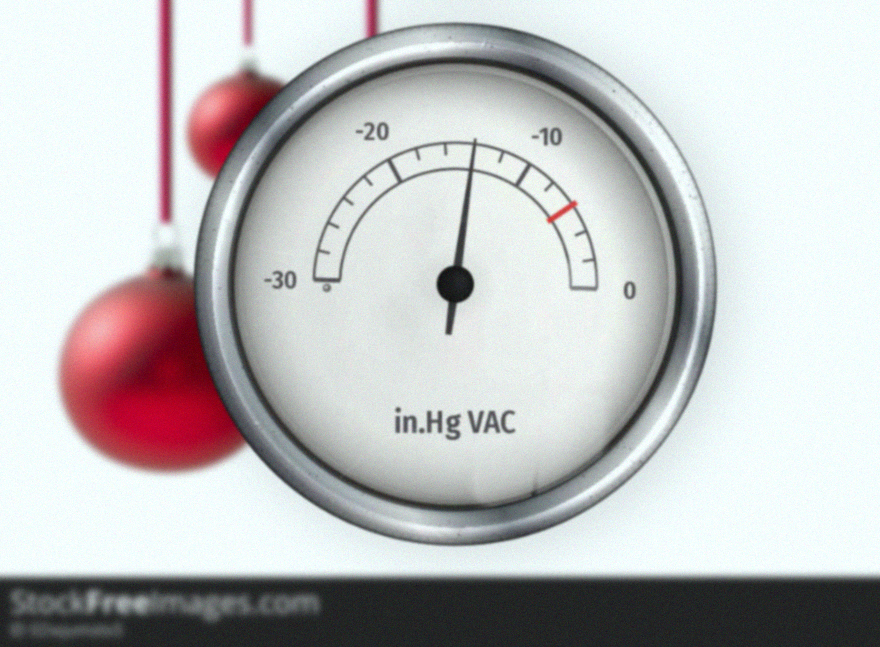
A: -14 inHg
